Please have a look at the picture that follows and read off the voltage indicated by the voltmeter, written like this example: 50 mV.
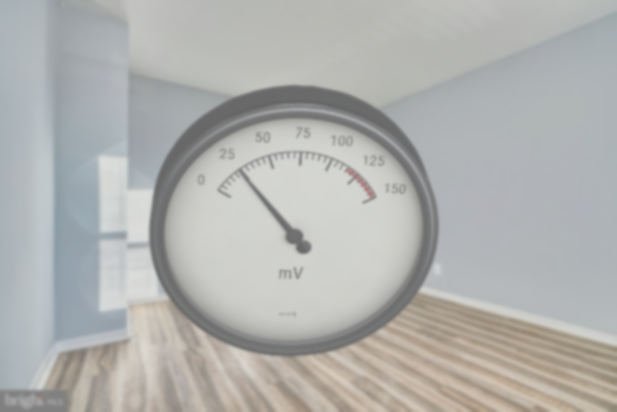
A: 25 mV
